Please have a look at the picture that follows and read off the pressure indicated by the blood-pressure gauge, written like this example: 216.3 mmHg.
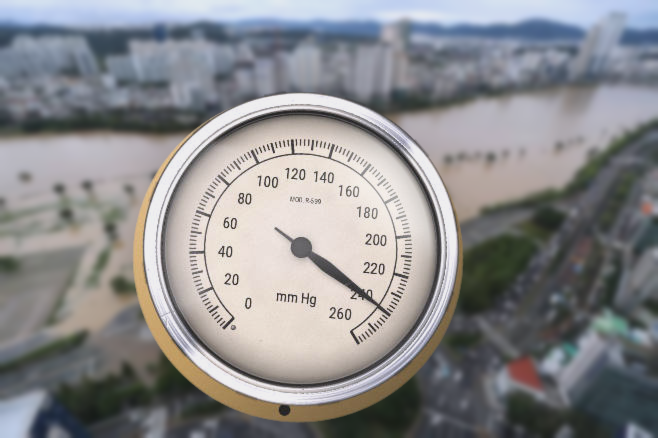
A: 240 mmHg
